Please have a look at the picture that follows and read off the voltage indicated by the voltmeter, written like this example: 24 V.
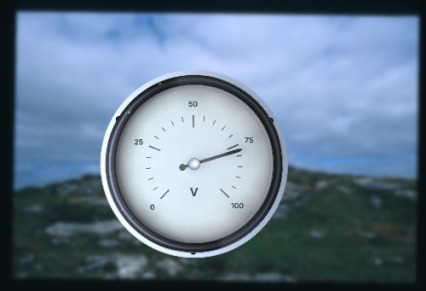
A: 77.5 V
